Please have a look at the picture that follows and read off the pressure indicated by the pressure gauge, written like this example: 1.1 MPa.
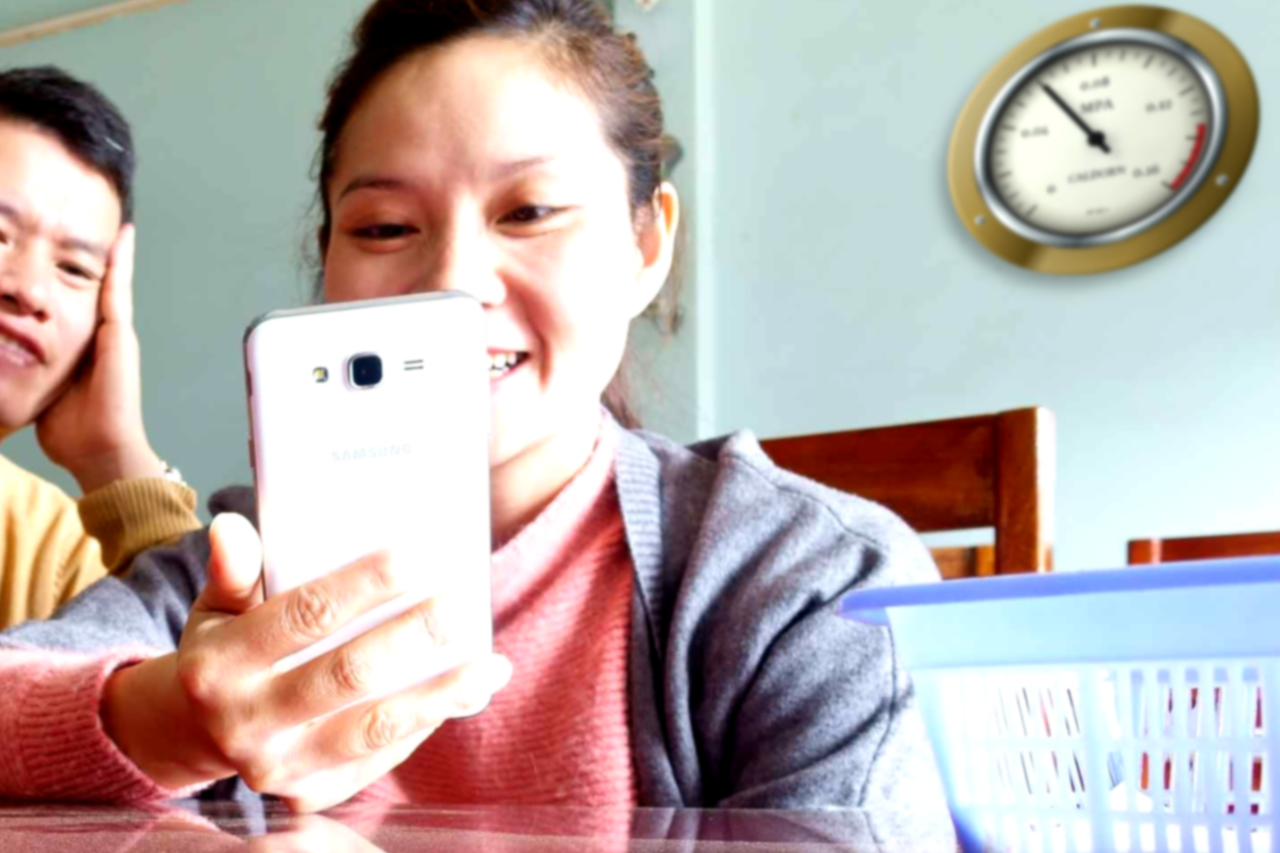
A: 0.06 MPa
